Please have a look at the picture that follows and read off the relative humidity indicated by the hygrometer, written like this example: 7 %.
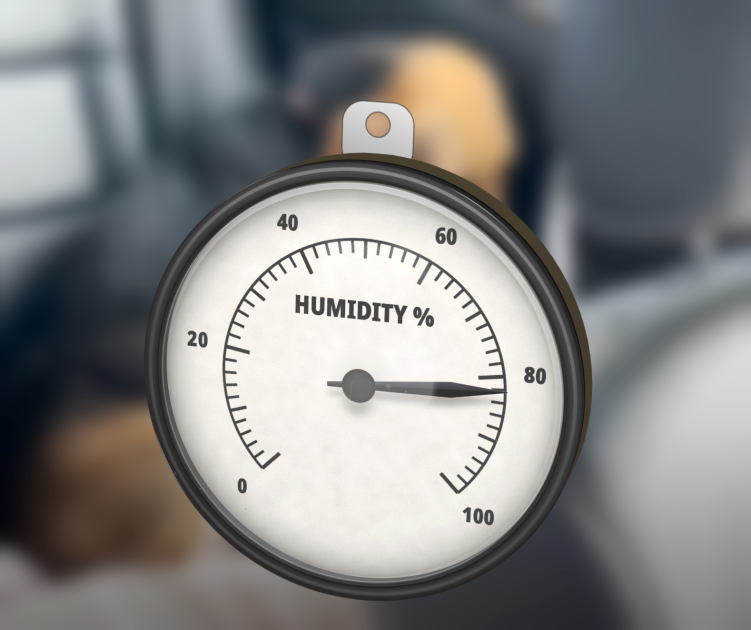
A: 82 %
